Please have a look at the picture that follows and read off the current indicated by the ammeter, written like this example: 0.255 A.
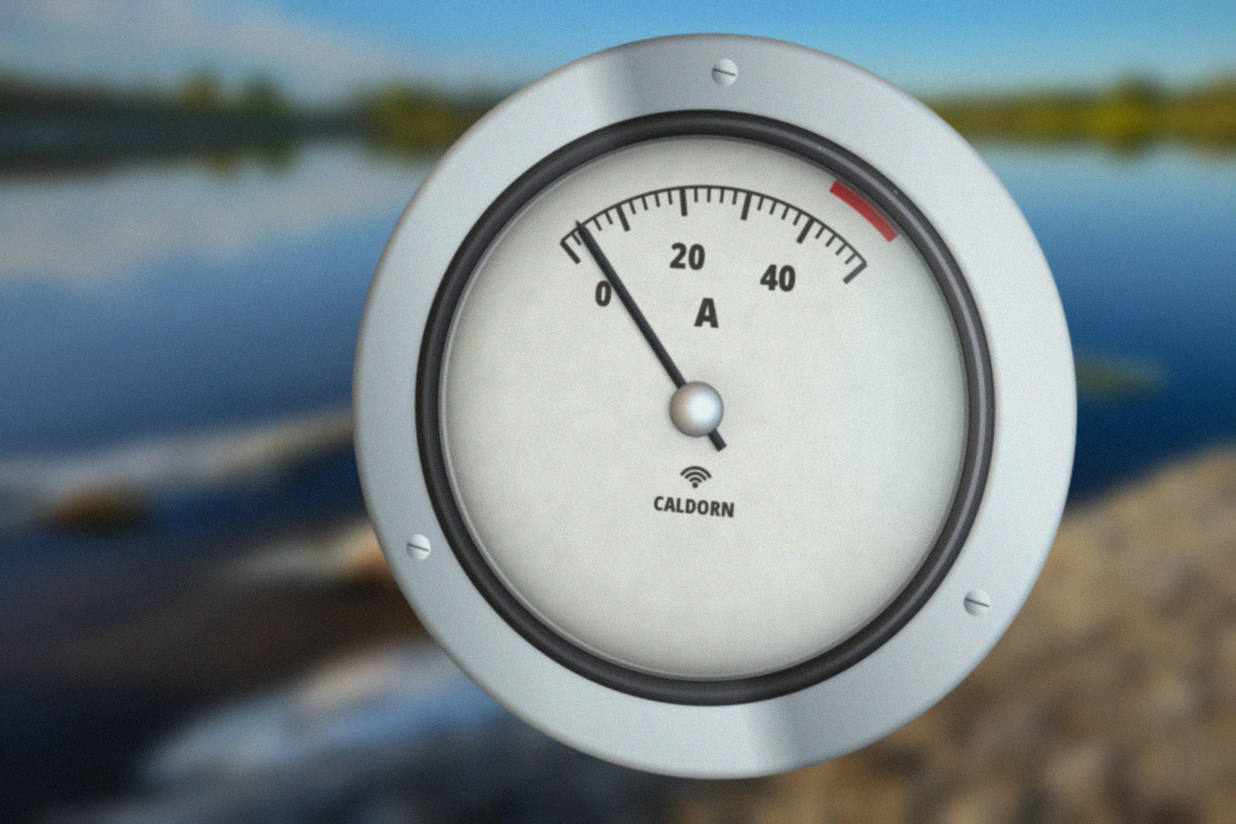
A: 4 A
